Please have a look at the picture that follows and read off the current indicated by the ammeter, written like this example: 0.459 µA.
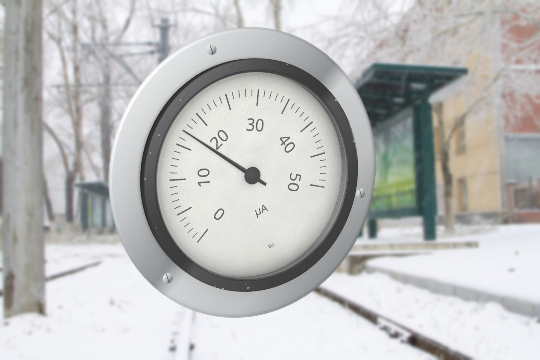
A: 17 µA
